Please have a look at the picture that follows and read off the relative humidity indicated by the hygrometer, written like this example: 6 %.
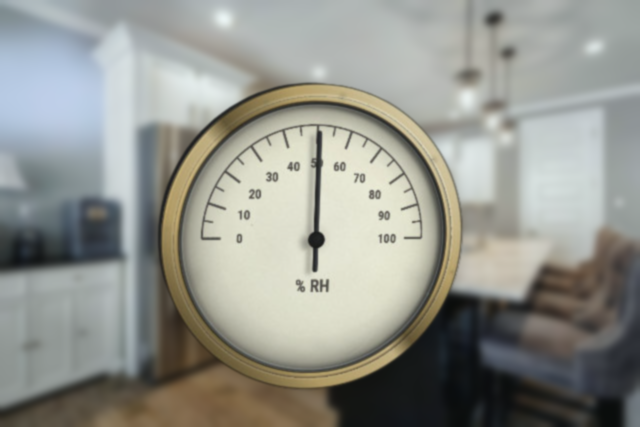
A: 50 %
